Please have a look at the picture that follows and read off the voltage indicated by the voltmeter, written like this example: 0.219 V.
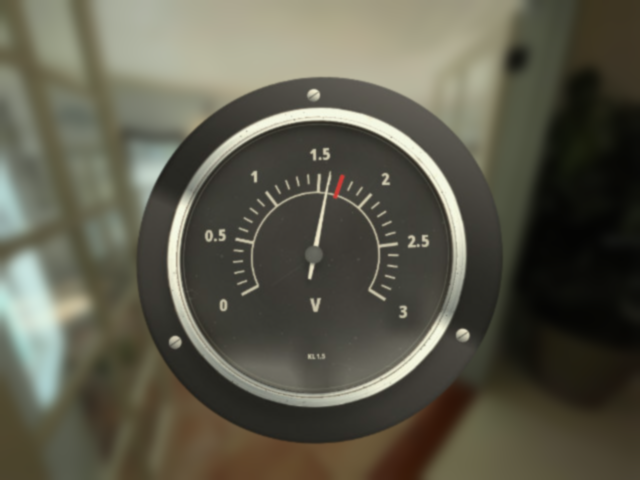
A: 1.6 V
